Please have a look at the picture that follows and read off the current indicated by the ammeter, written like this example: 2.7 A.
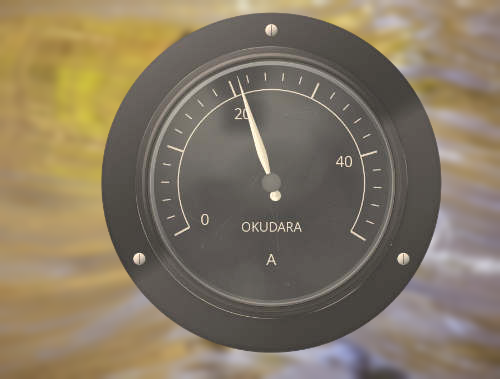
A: 21 A
